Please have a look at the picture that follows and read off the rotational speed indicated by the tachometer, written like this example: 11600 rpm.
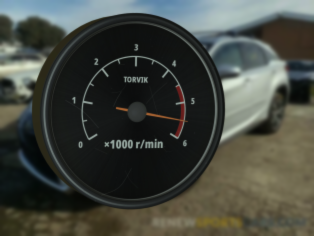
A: 5500 rpm
